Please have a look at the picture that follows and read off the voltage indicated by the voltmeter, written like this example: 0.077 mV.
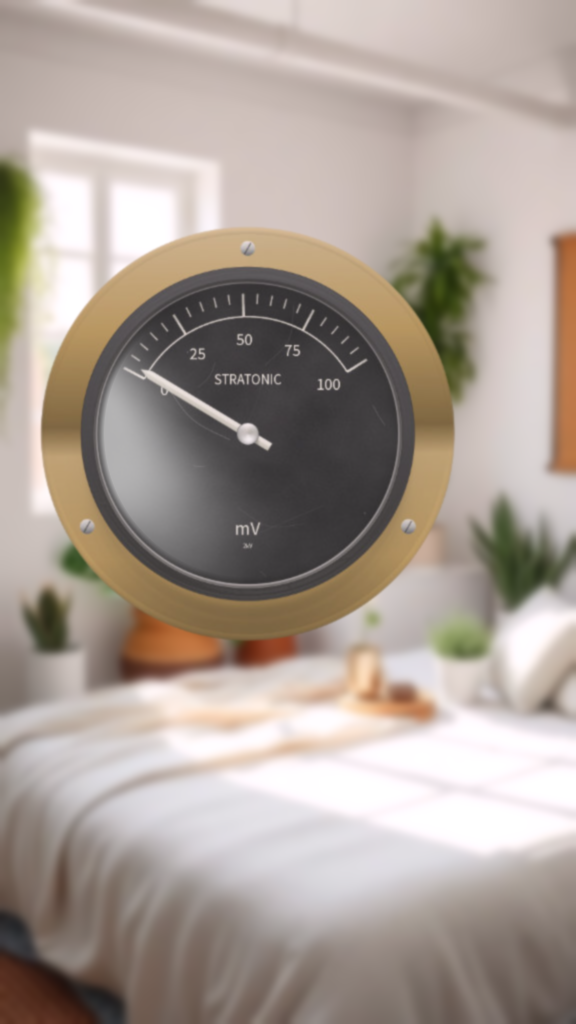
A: 2.5 mV
